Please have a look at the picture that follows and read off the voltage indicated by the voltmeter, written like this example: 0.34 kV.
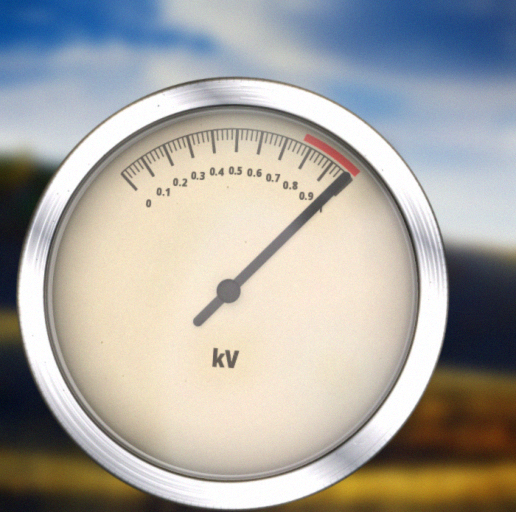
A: 0.98 kV
